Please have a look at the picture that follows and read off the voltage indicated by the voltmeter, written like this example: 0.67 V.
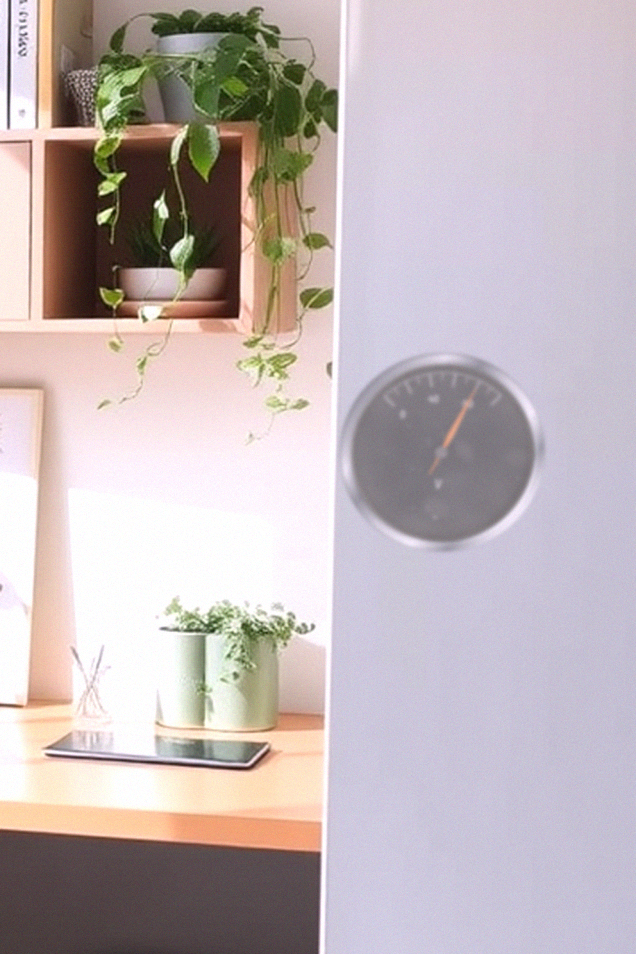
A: 80 V
